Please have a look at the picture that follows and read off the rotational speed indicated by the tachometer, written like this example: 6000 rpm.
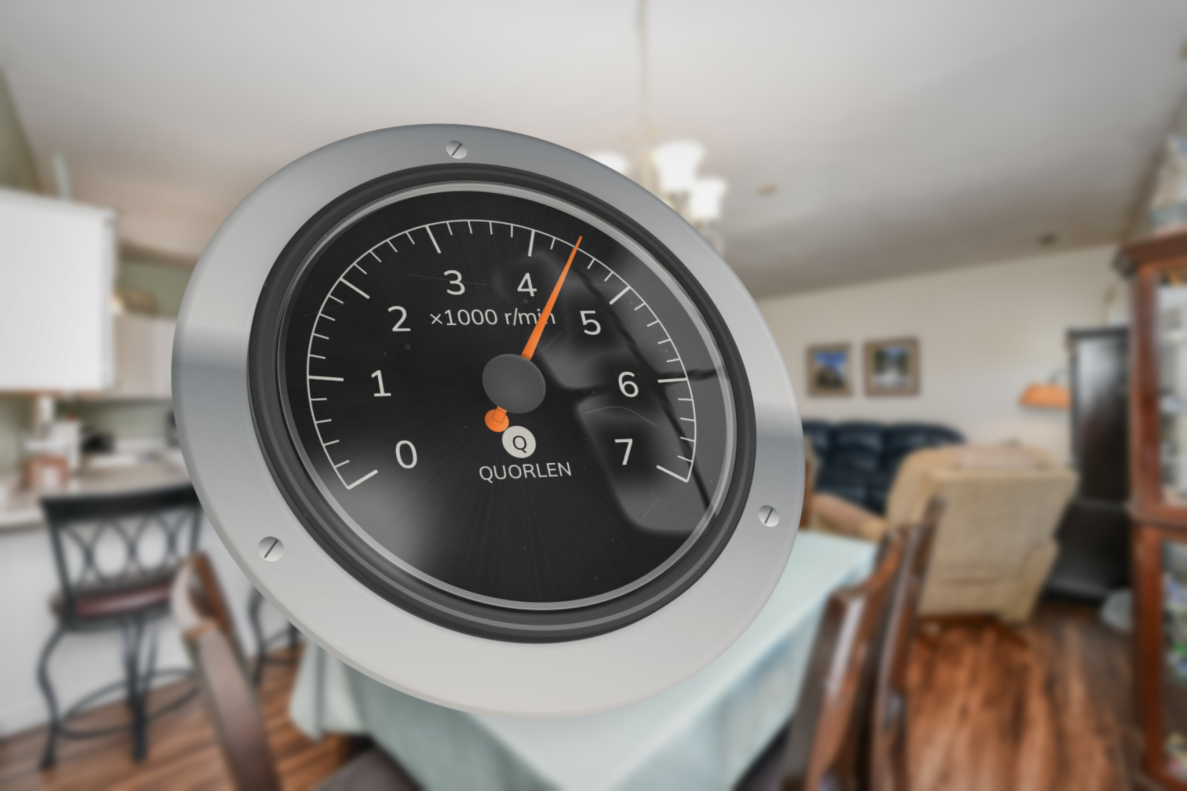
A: 4400 rpm
